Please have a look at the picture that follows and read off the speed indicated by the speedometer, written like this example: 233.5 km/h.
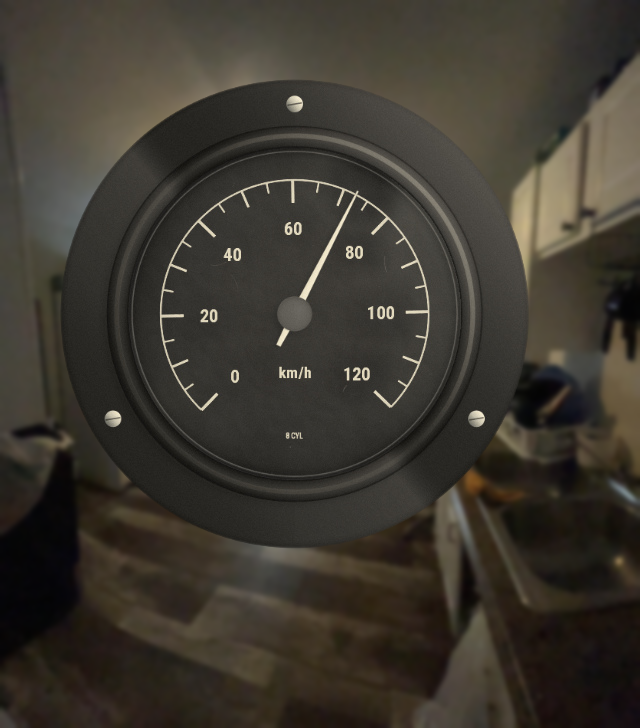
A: 72.5 km/h
